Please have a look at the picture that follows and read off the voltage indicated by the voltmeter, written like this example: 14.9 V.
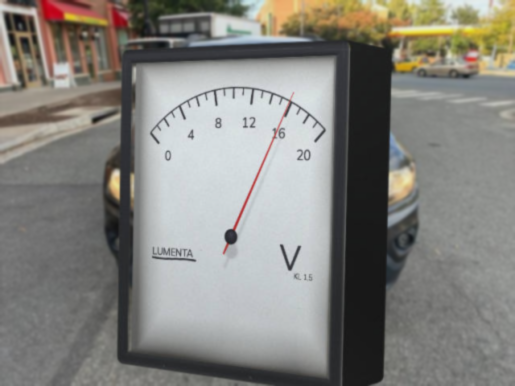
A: 16 V
